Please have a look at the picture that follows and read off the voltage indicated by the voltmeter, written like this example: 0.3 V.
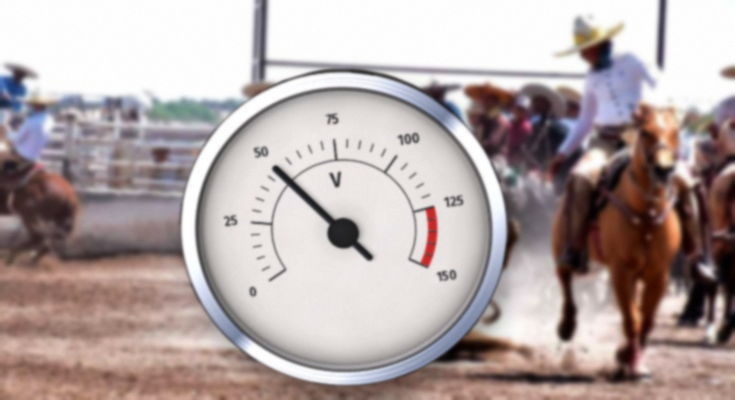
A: 50 V
